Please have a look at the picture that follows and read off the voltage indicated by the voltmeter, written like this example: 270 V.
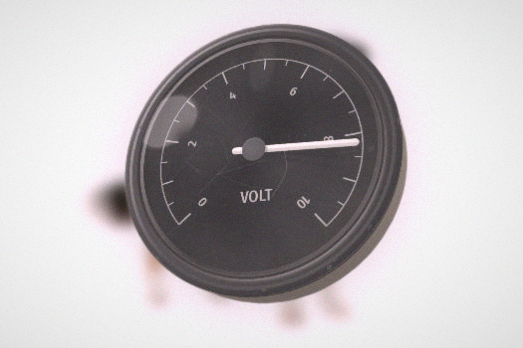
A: 8.25 V
